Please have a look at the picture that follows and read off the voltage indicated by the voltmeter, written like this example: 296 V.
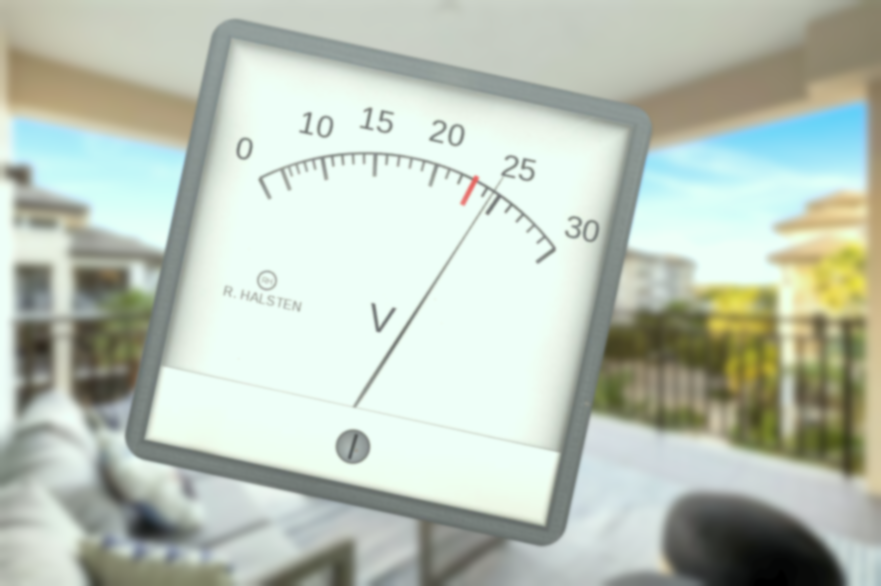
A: 24.5 V
